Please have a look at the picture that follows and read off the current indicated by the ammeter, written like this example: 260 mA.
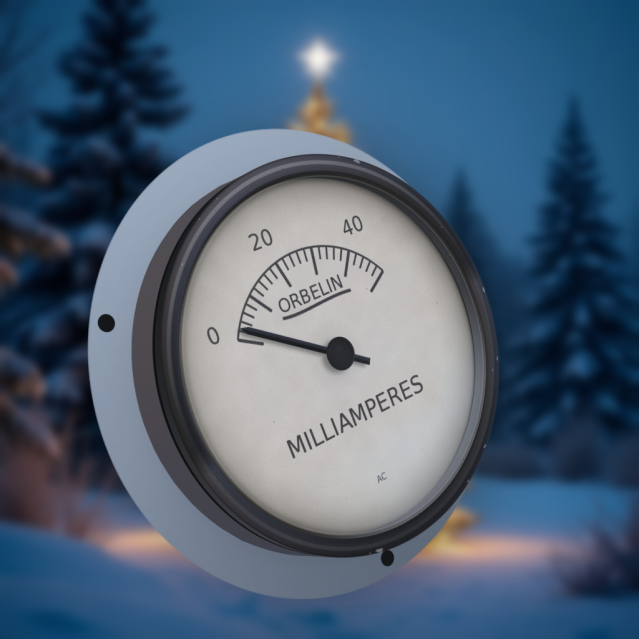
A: 2 mA
